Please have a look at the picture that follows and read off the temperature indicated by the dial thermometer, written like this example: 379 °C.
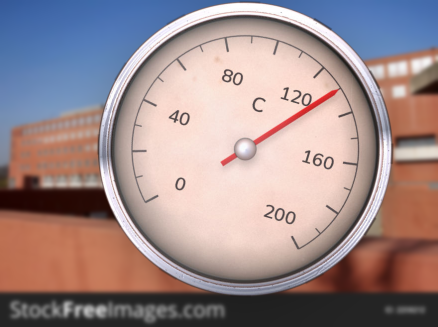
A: 130 °C
